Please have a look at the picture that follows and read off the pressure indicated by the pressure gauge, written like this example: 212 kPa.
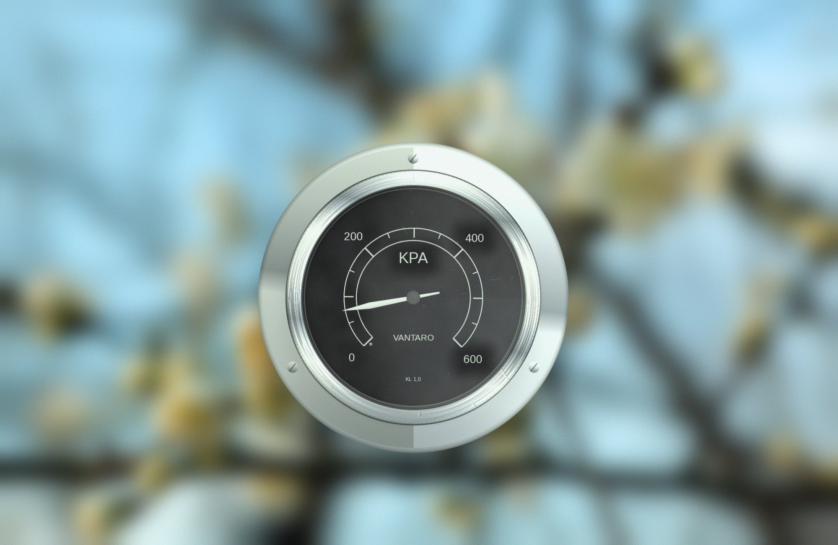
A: 75 kPa
